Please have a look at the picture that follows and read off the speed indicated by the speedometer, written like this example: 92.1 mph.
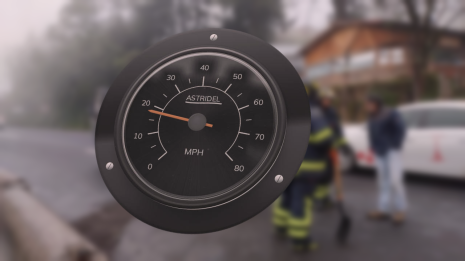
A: 17.5 mph
